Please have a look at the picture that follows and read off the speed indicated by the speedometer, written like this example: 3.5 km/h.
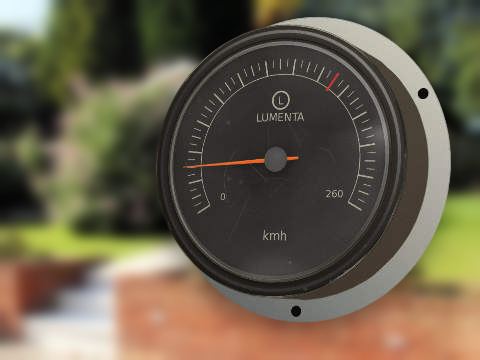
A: 30 km/h
